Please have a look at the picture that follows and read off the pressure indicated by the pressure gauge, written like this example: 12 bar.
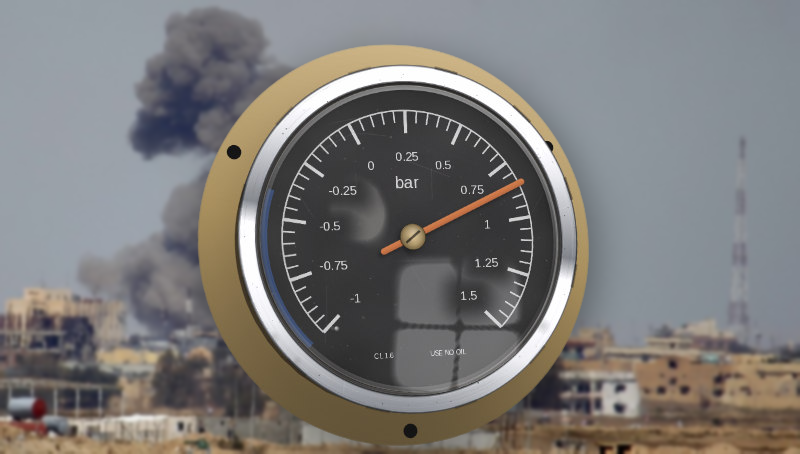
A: 0.85 bar
